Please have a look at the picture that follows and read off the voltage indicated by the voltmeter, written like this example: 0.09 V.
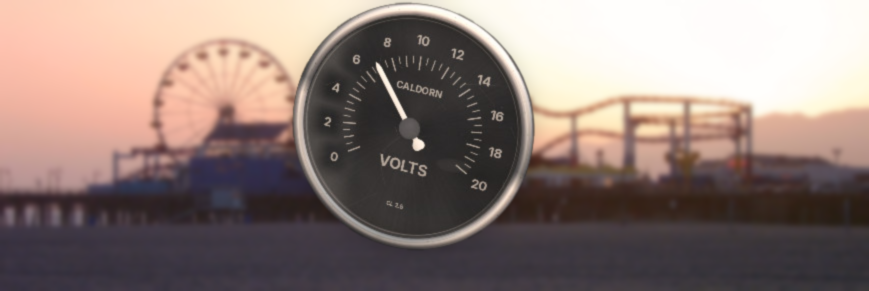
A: 7 V
